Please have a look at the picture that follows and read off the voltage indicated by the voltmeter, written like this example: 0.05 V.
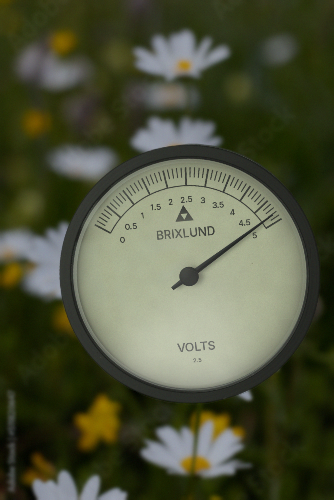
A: 4.8 V
